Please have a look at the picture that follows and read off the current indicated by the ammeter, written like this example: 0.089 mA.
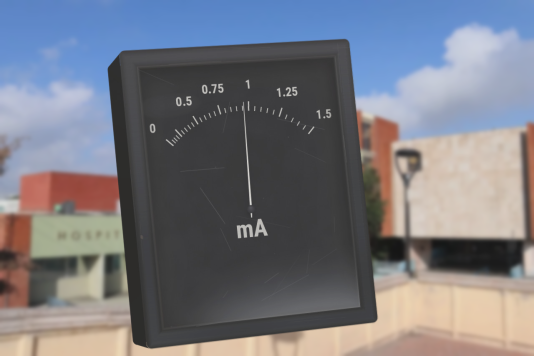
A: 0.95 mA
